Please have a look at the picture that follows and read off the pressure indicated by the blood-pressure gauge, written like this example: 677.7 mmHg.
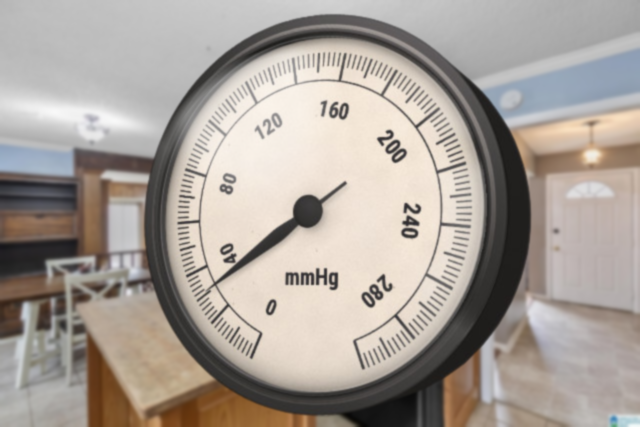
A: 30 mmHg
